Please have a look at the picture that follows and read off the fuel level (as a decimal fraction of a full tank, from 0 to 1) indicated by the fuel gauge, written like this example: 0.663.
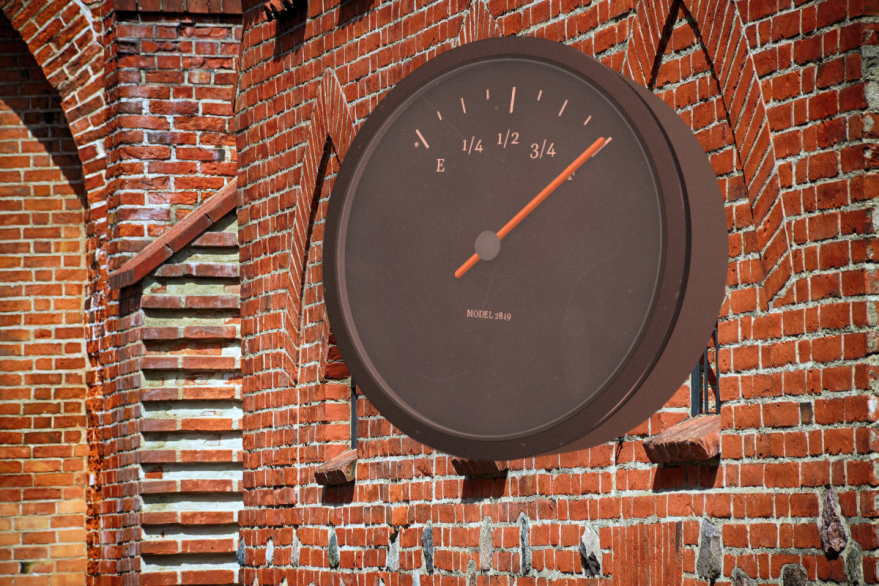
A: 1
